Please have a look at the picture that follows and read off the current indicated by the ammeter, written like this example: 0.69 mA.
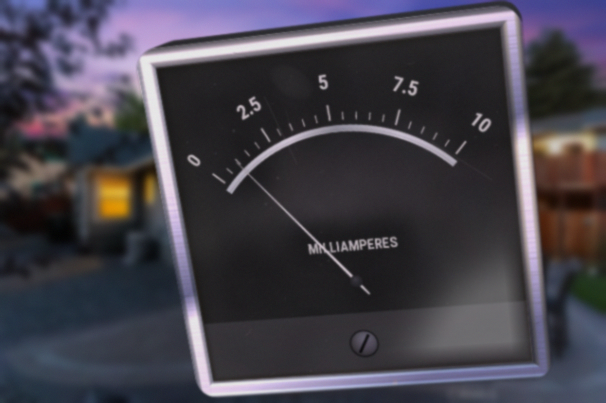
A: 1 mA
